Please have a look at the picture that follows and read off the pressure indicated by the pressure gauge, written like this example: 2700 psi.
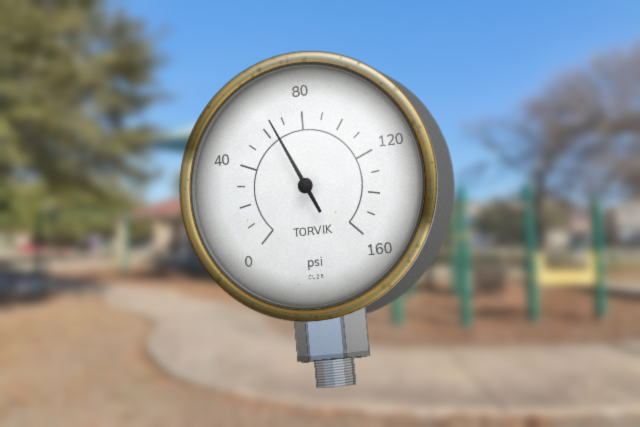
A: 65 psi
